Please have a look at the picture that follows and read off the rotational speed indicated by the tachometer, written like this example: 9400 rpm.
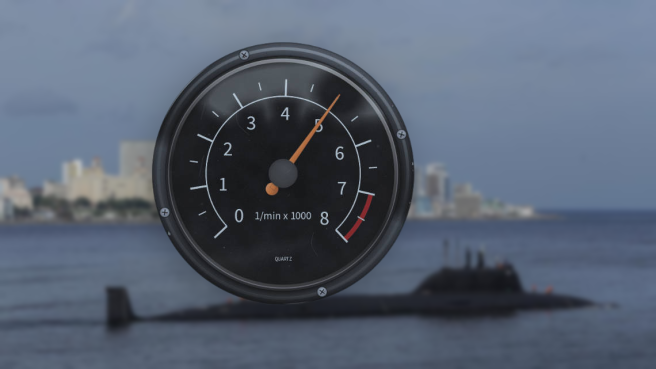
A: 5000 rpm
